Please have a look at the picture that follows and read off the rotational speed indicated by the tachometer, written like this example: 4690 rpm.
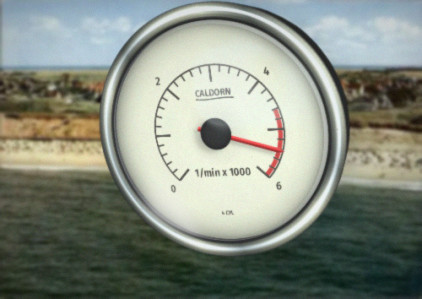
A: 5400 rpm
